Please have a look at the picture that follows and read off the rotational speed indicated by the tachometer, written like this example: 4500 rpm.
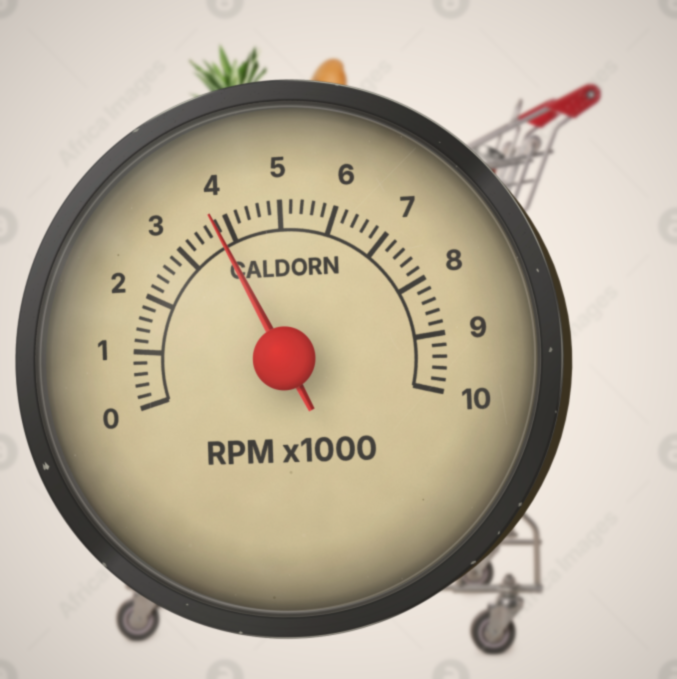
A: 3800 rpm
